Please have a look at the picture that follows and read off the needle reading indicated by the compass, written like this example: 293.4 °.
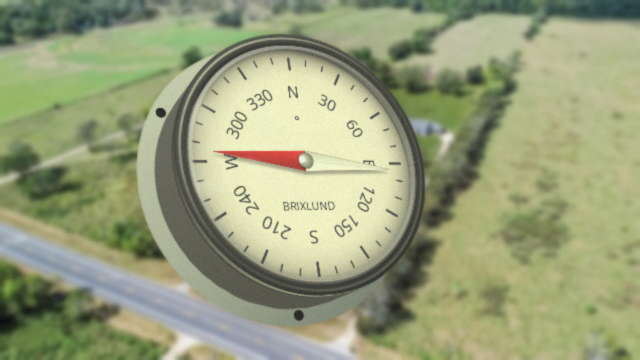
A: 275 °
